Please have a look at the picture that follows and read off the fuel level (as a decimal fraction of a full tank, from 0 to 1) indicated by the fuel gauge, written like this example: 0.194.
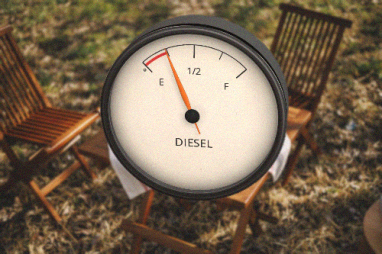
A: 0.25
